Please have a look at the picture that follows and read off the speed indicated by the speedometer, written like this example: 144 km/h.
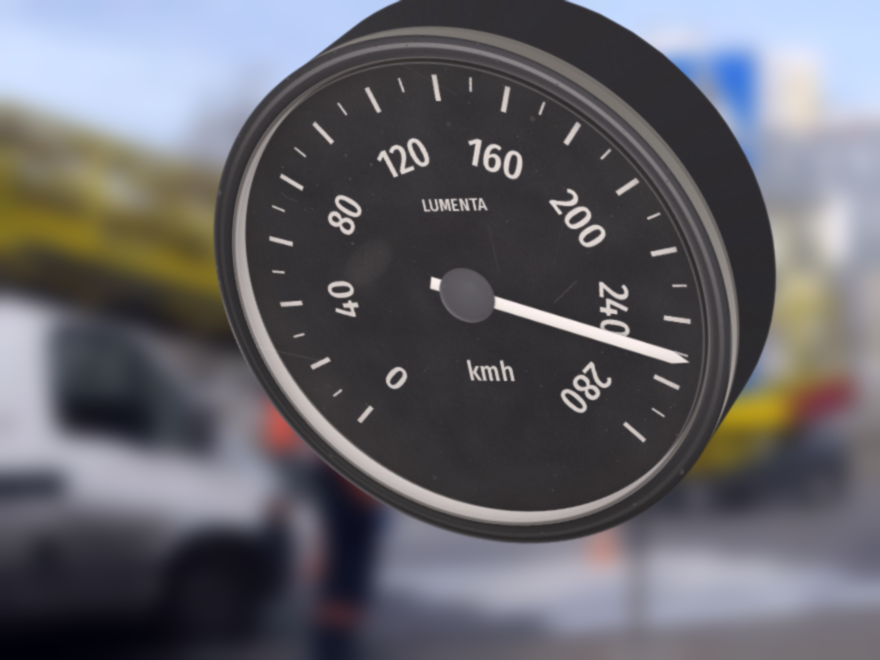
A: 250 km/h
